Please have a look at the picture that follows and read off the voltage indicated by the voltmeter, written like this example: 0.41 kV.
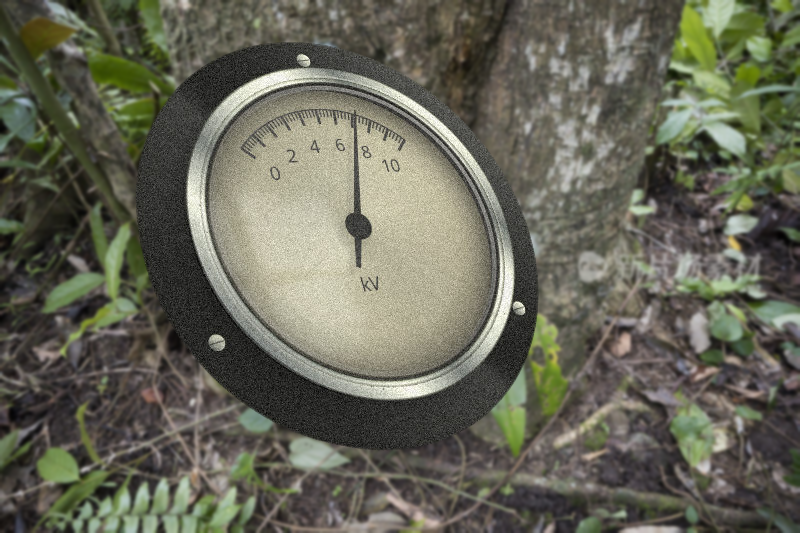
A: 7 kV
